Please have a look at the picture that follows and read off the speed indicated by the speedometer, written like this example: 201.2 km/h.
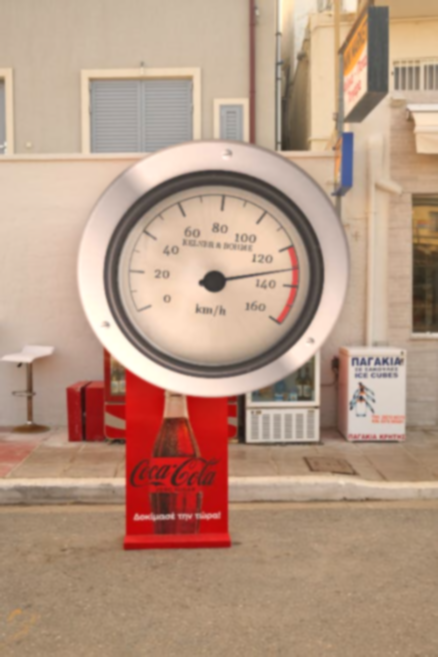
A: 130 km/h
